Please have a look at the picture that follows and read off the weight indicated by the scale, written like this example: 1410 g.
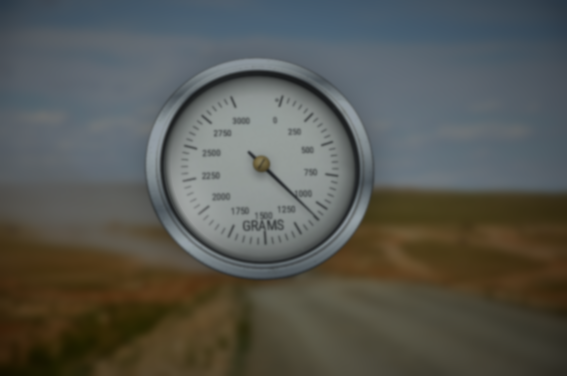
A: 1100 g
